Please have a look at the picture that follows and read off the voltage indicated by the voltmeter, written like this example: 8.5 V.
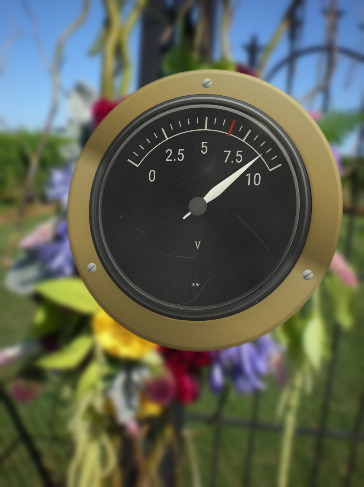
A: 9 V
